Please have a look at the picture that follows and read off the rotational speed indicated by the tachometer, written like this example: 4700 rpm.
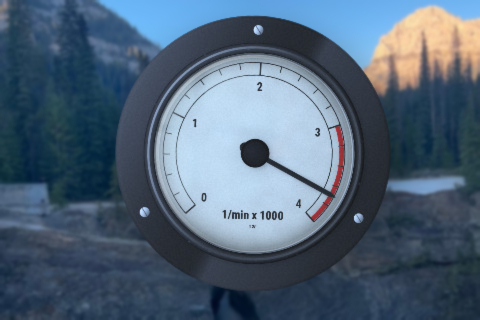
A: 3700 rpm
